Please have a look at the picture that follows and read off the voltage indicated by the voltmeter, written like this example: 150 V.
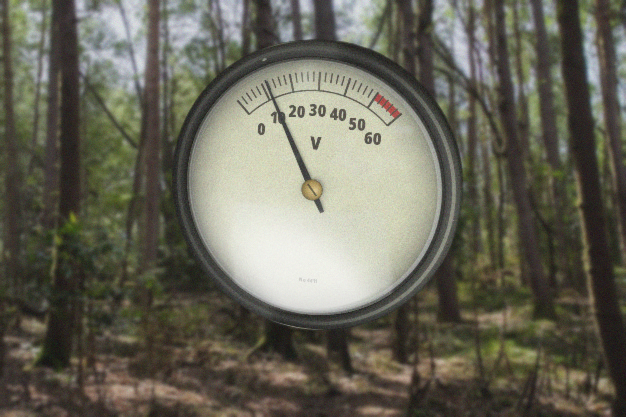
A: 12 V
